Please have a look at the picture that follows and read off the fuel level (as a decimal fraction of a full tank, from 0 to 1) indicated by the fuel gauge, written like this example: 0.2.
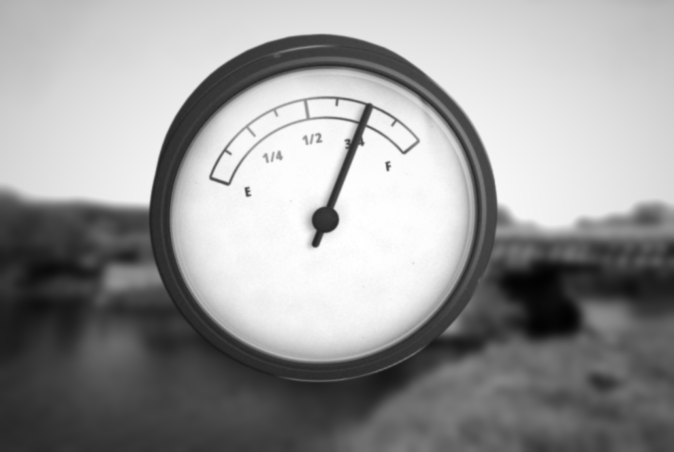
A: 0.75
